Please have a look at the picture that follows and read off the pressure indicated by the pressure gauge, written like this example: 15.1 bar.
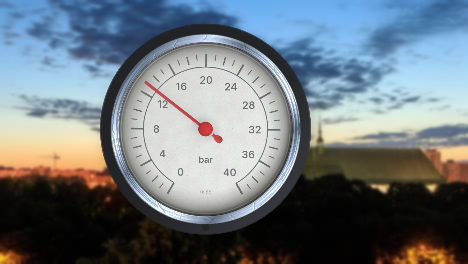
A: 13 bar
